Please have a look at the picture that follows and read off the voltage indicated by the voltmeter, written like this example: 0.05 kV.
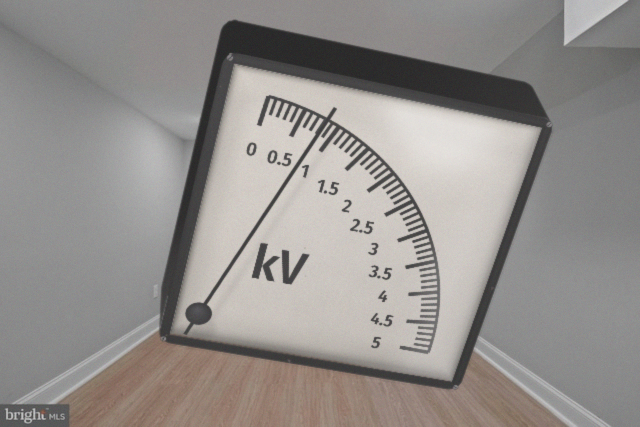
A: 0.8 kV
